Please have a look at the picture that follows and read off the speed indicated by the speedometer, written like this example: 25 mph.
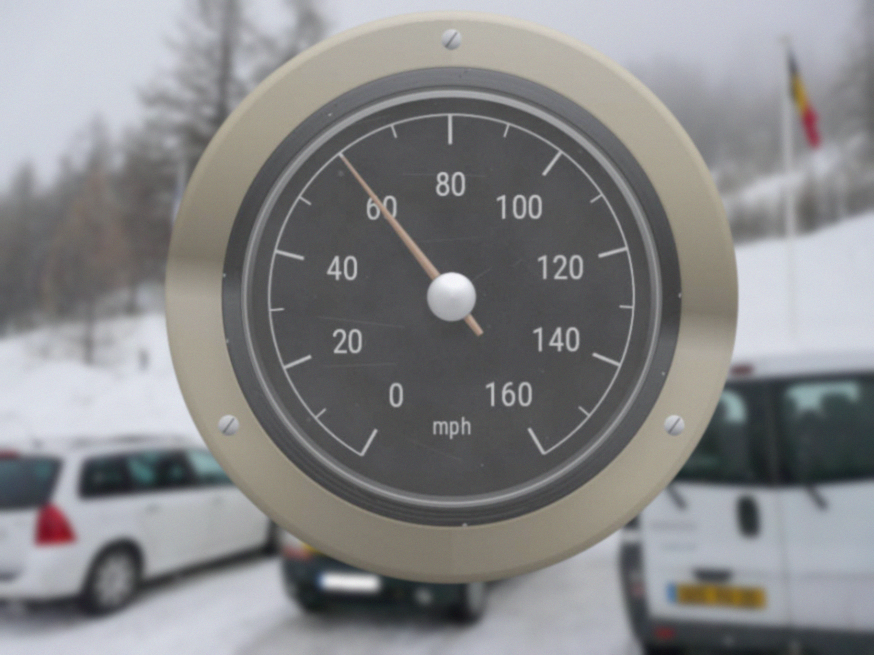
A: 60 mph
